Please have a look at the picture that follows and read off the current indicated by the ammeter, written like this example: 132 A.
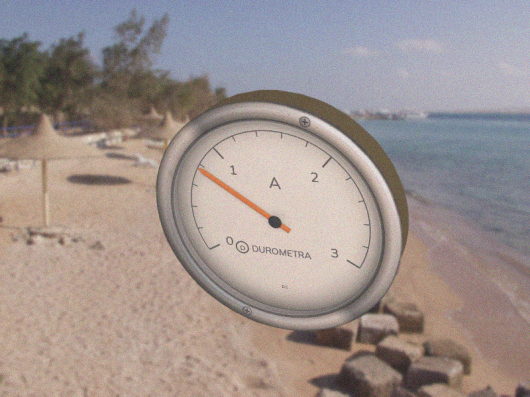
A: 0.8 A
